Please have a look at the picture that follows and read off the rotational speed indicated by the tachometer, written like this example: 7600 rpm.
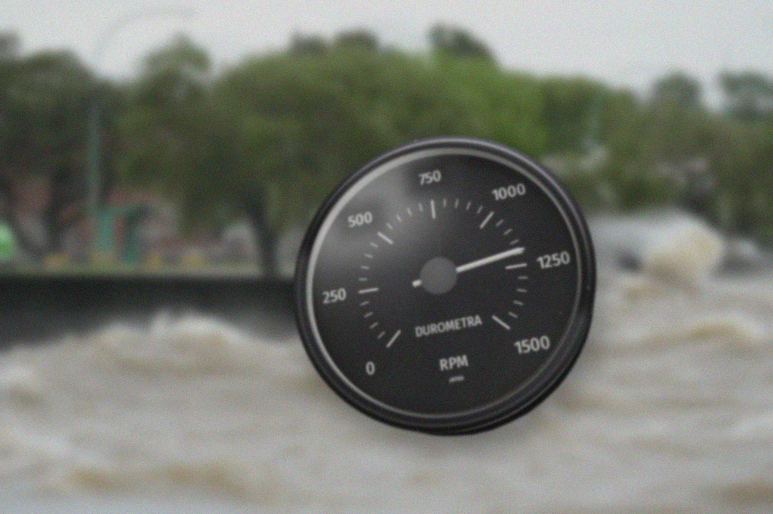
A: 1200 rpm
